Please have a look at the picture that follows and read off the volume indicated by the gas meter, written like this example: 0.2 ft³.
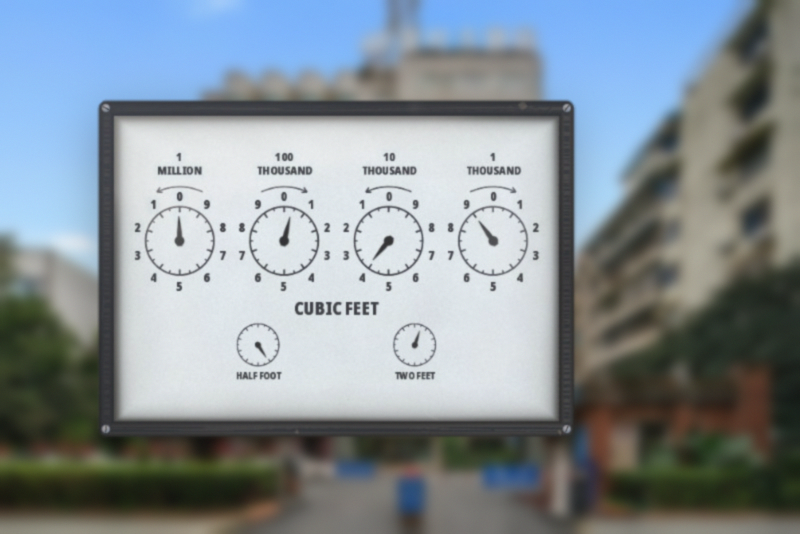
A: 3900 ft³
